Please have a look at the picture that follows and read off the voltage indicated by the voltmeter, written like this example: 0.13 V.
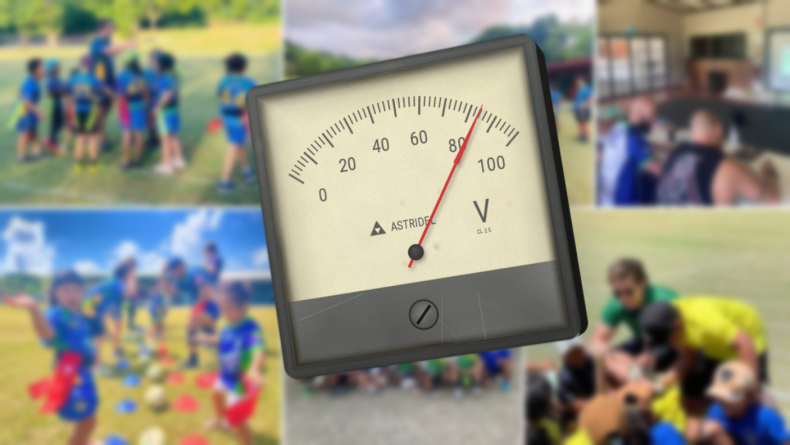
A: 84 V
